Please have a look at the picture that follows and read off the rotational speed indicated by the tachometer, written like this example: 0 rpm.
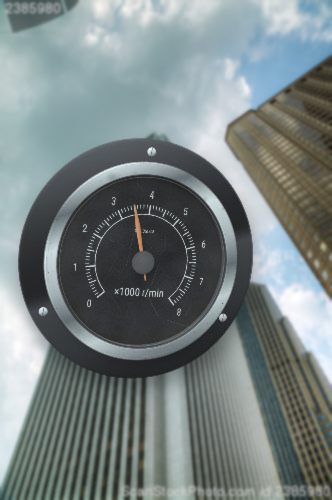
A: 3500 rpm
